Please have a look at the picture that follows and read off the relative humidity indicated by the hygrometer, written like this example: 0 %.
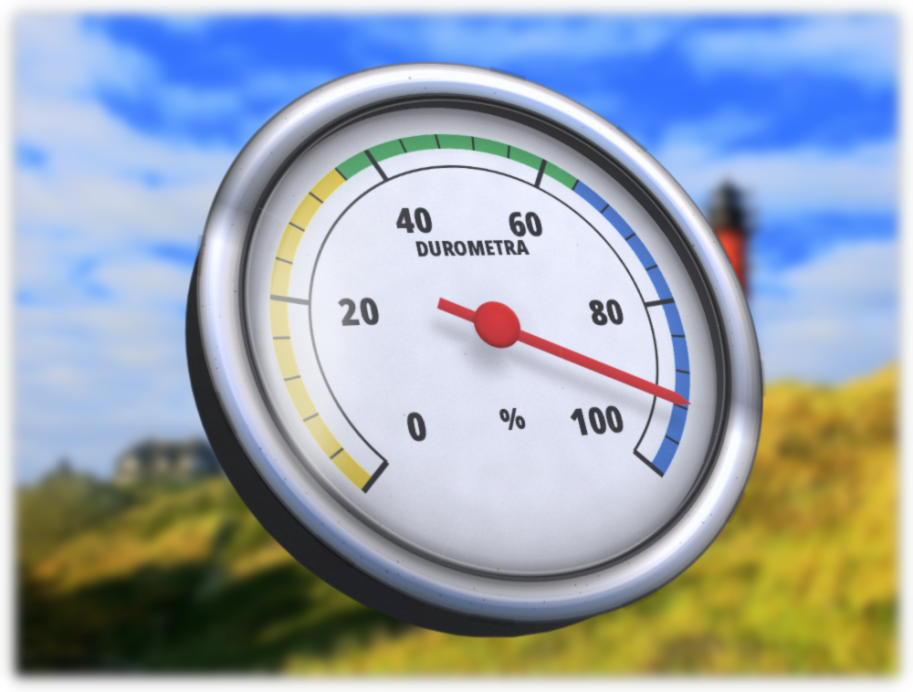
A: 92 %
